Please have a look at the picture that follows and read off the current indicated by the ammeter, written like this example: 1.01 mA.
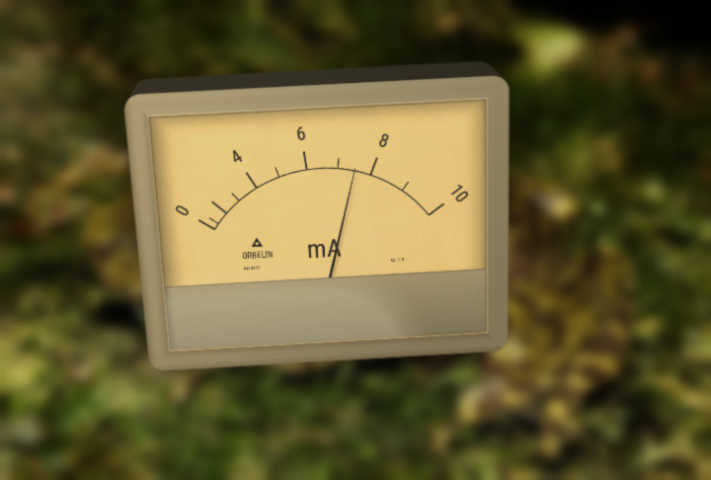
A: 7.5 mA
